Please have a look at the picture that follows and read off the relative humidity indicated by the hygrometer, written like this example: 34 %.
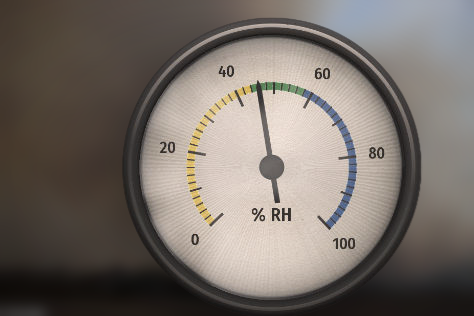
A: 46 %
